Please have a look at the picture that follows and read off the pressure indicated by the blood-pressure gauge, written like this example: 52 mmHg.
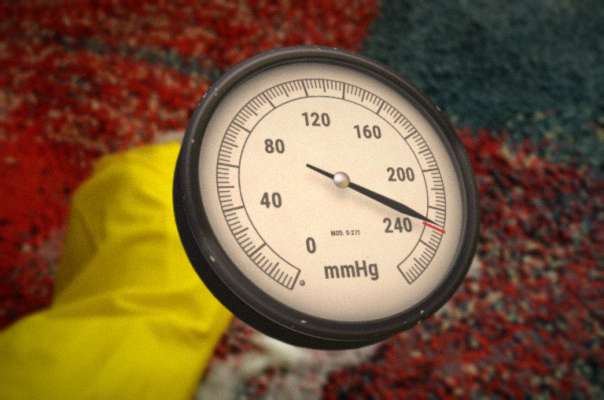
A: 230 mmHg
